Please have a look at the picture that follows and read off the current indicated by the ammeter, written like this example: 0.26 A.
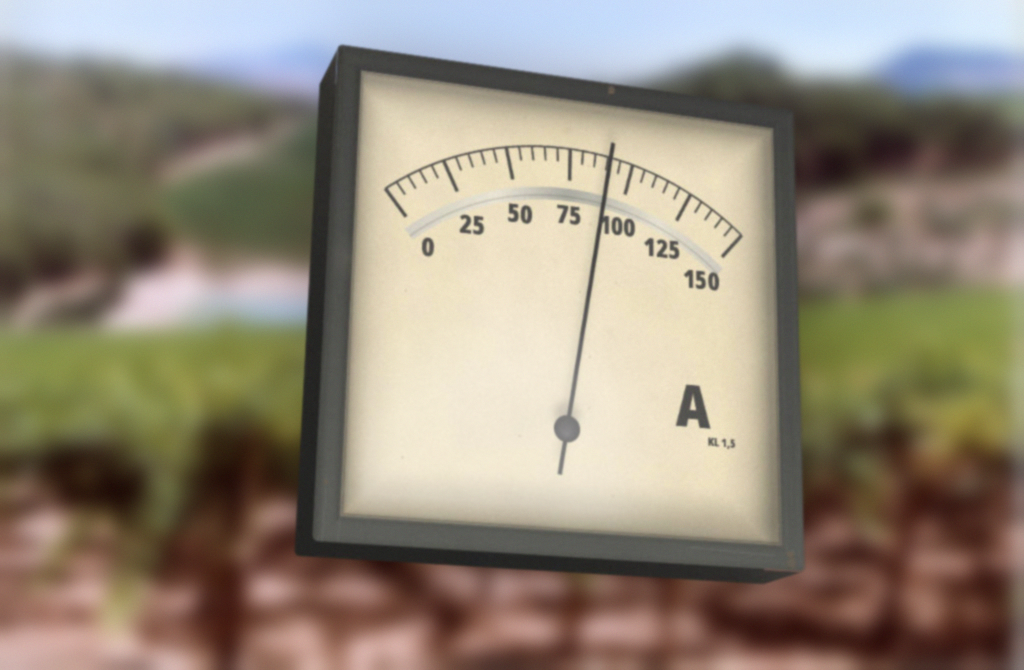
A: 90 A
